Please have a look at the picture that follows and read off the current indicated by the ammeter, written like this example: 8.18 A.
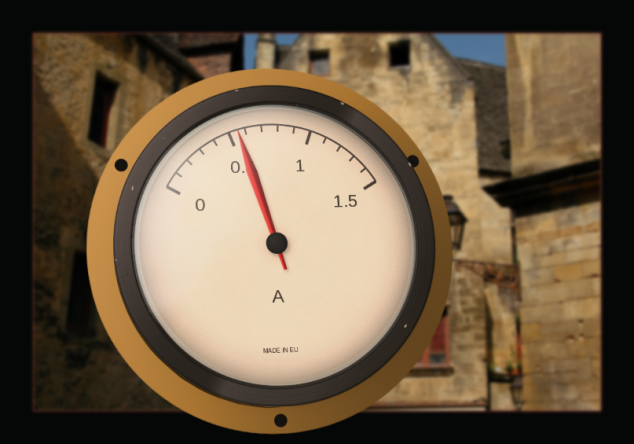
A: 0.55 A
